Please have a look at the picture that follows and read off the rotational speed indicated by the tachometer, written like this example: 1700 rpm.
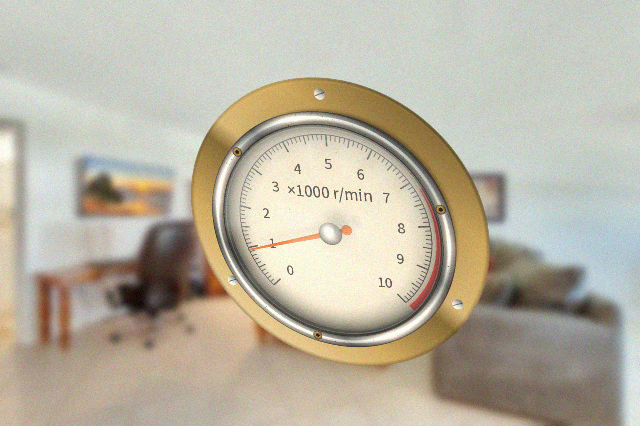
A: 1000 rpm
